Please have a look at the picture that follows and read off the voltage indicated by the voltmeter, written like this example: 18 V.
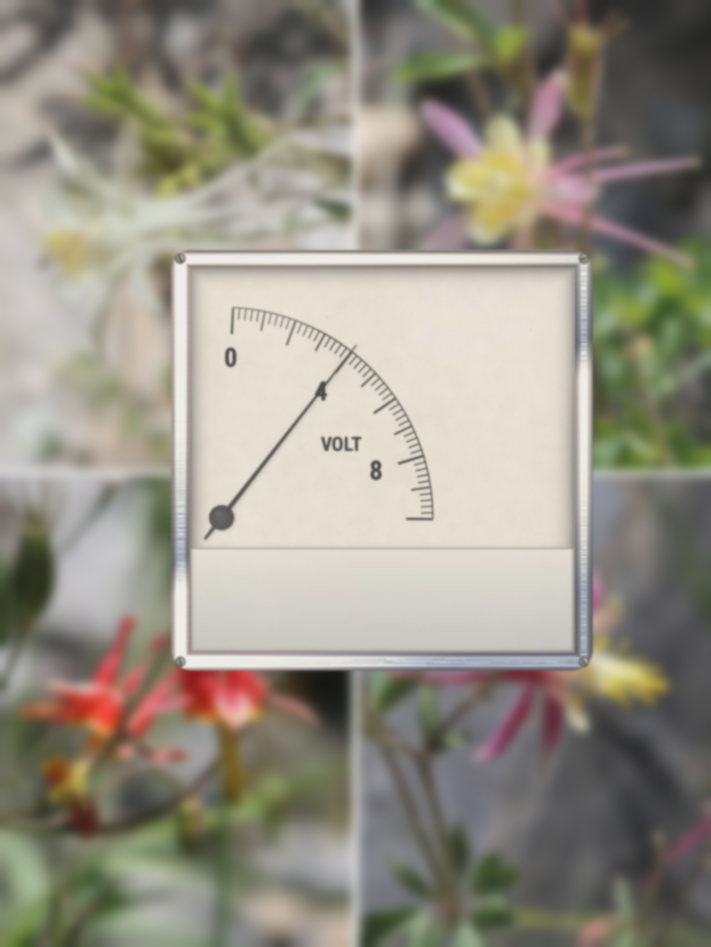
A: 4 V
